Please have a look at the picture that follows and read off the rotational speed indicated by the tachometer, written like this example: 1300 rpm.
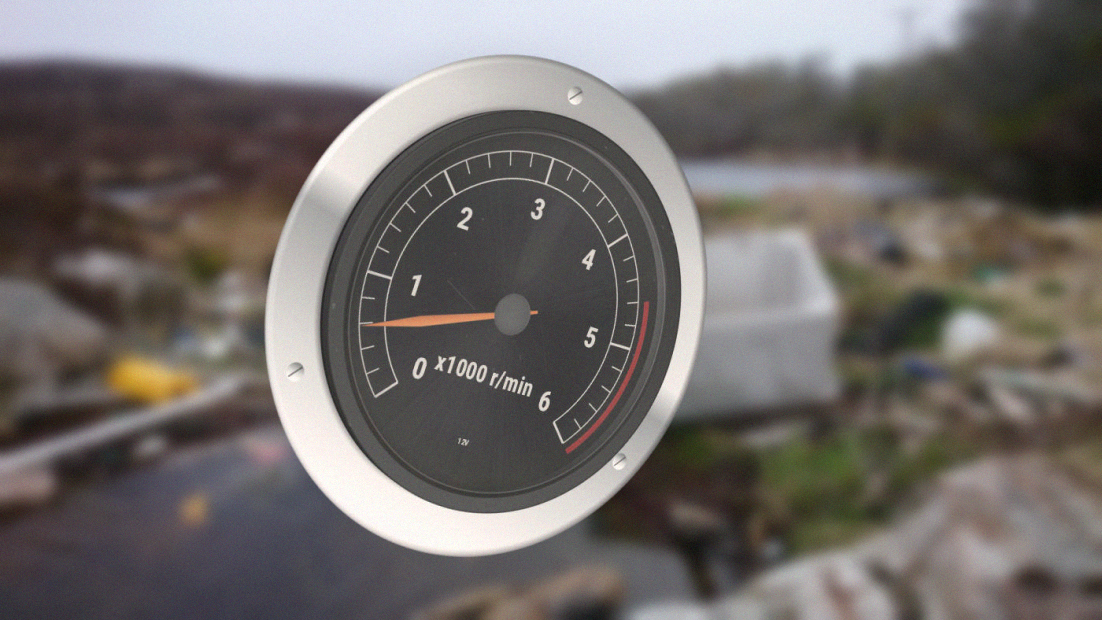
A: 600 rpm
